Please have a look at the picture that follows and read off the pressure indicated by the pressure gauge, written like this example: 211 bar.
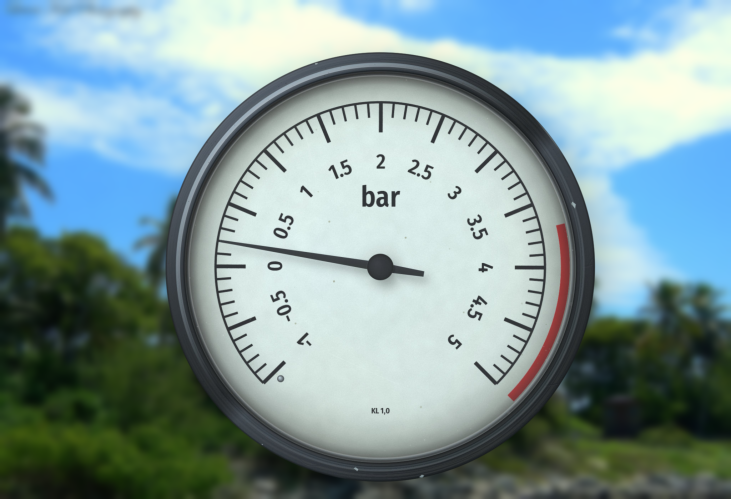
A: 0.2 bar
